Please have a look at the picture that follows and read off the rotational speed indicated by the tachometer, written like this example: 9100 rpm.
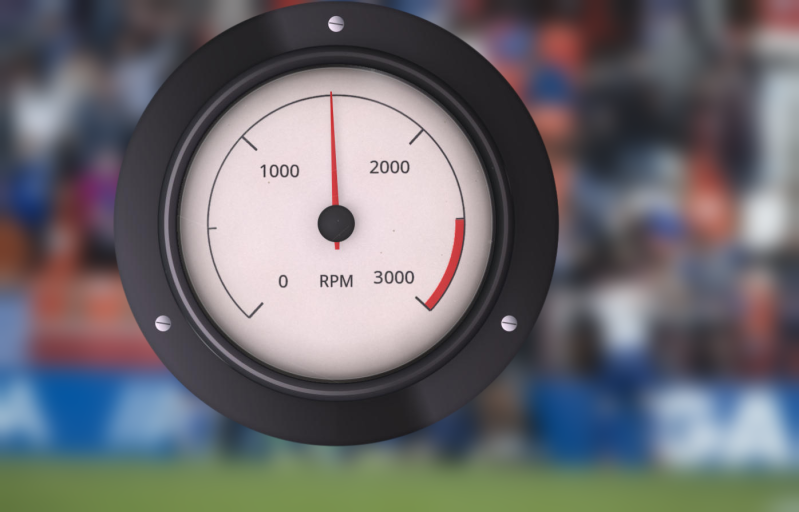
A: 1500 rpm
